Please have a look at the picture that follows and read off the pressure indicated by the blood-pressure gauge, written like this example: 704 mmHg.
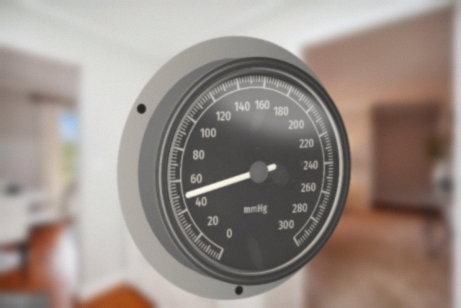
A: 50 mmHg
